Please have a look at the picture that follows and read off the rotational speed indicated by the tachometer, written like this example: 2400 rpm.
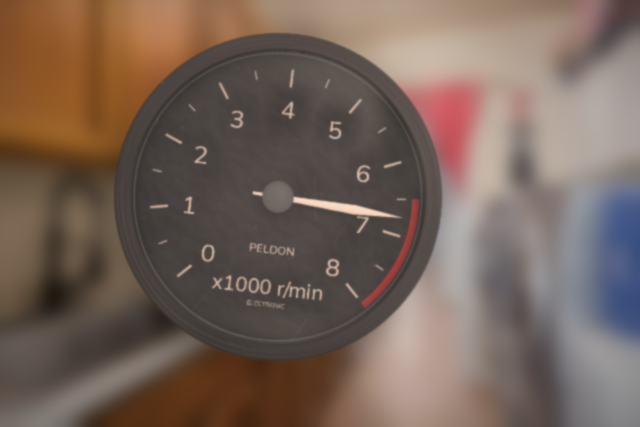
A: 6750 rpm
